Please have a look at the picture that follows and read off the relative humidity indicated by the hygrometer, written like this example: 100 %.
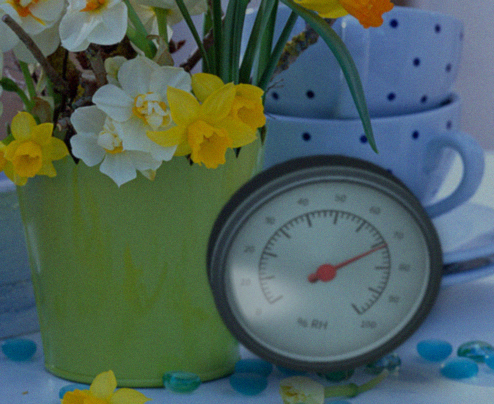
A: 70 %
